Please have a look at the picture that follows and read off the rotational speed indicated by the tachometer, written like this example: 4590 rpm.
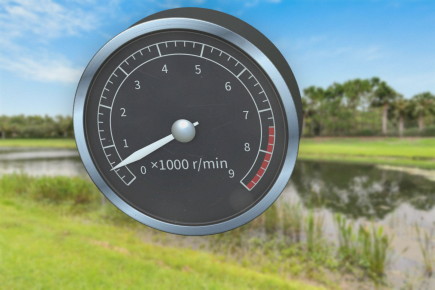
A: 500 rpm
